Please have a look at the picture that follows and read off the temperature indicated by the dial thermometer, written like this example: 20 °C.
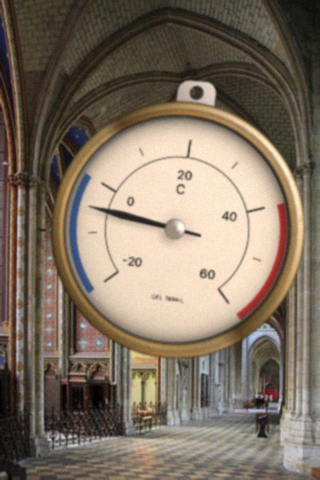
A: -5 °C
